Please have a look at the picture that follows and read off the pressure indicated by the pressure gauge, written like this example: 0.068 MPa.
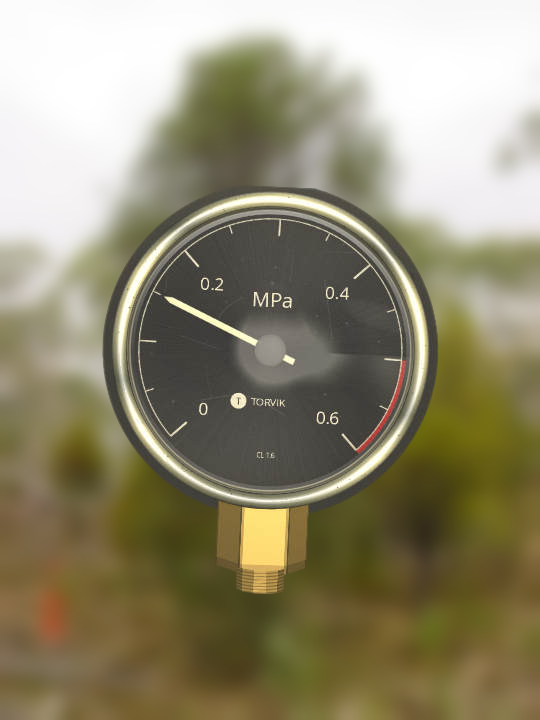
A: 0.15 MPa
